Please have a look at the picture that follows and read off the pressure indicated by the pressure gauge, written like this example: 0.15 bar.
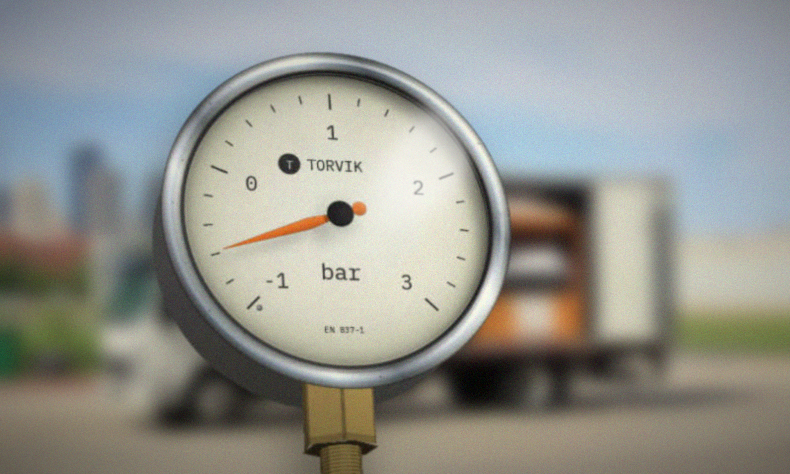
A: -0.6 bar
